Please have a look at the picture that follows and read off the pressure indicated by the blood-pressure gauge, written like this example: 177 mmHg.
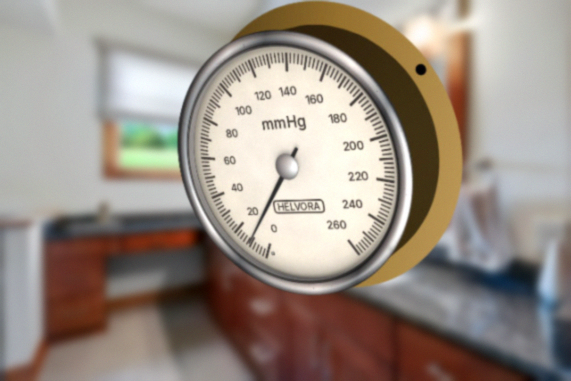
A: 10 mmHg
